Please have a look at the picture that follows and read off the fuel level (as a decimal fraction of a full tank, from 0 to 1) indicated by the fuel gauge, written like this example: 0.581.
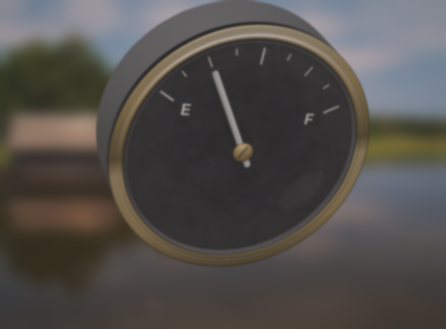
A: 0.25
